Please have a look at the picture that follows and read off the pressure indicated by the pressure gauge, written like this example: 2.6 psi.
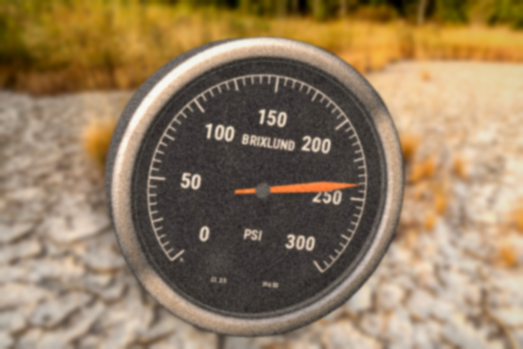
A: 240 psi
